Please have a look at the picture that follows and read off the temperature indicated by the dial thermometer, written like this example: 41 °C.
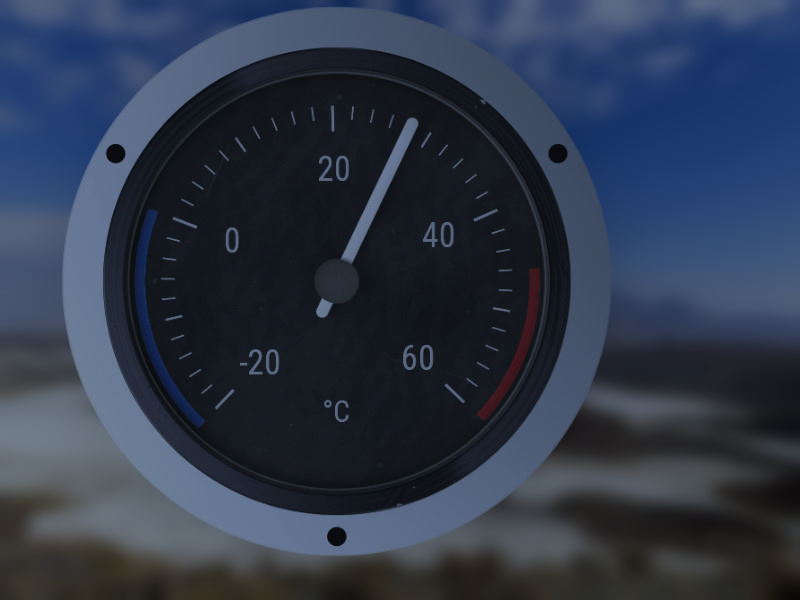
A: 28 °C
